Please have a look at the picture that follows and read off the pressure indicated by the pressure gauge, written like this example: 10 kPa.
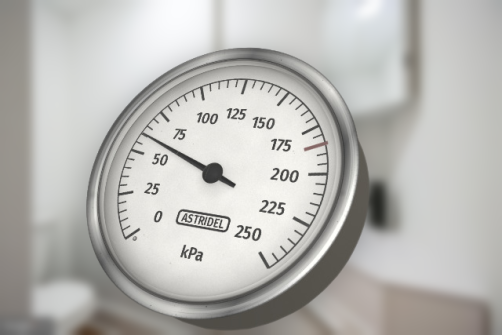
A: 60 kPa
